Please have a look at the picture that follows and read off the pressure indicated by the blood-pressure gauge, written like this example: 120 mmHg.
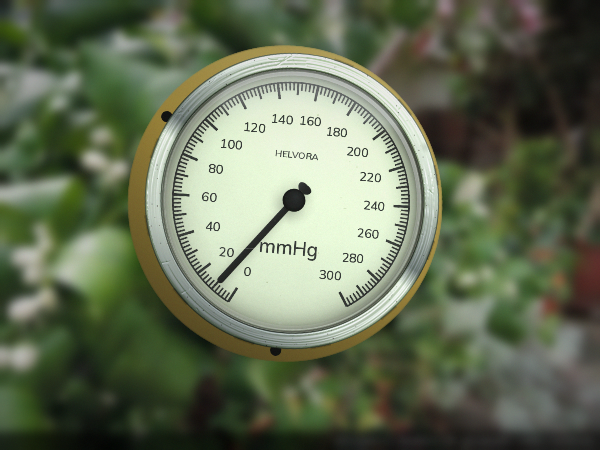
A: 10 mmHg
